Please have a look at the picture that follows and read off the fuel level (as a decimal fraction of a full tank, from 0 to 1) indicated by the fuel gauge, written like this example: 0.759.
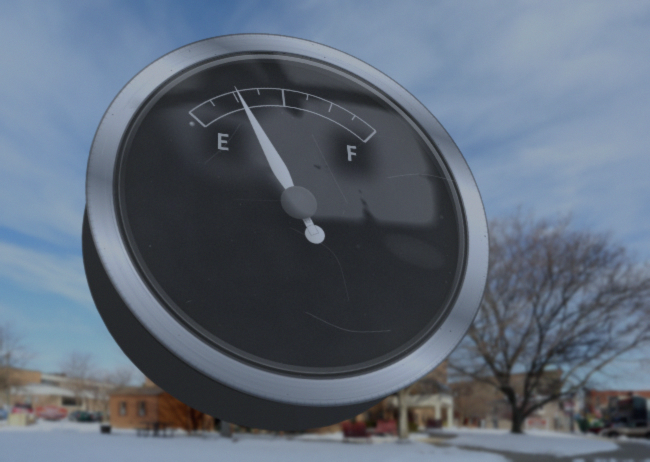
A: 0.25
